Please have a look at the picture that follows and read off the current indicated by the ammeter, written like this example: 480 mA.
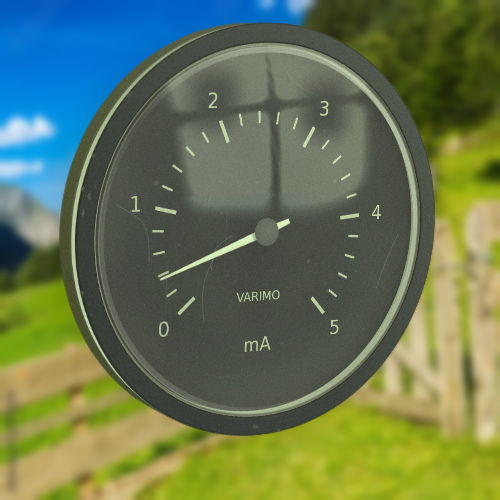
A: 0.4 mA
